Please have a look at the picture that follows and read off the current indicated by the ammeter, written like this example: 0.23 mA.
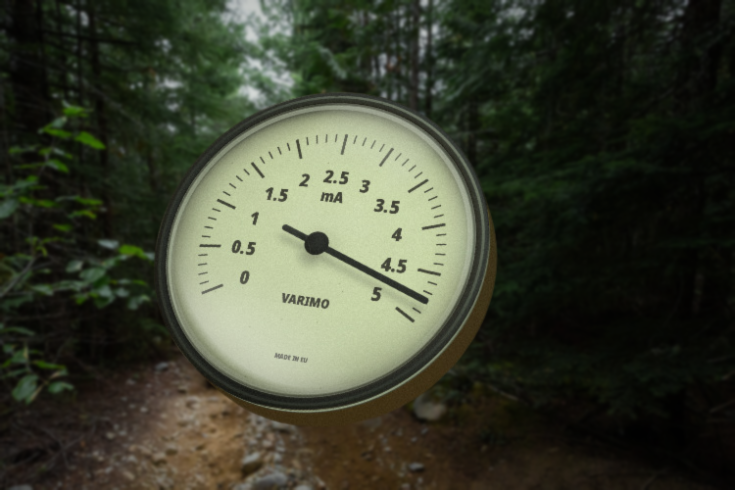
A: 4.8 mA
